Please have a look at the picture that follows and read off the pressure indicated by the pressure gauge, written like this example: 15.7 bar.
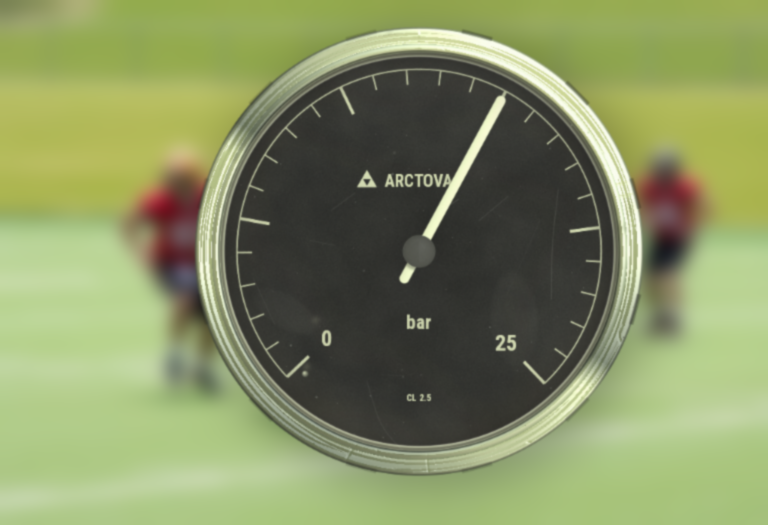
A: 15 bar
